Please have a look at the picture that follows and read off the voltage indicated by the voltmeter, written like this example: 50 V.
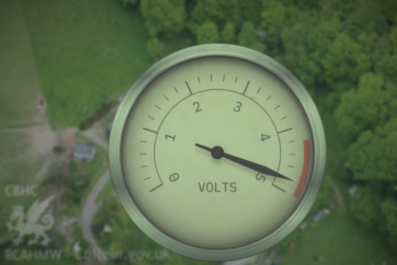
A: 4.8 V
